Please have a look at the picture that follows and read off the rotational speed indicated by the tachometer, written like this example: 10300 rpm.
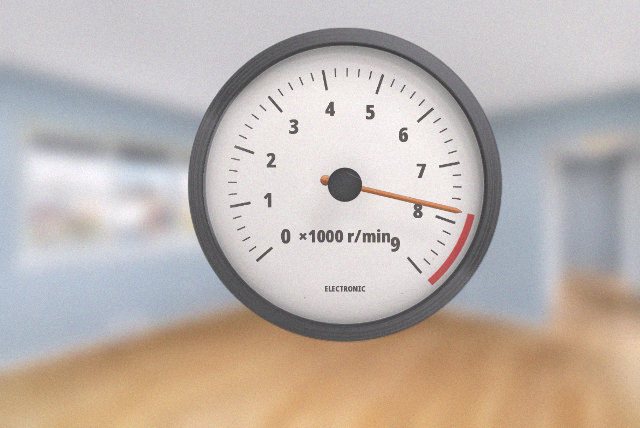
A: 7800 rpm
